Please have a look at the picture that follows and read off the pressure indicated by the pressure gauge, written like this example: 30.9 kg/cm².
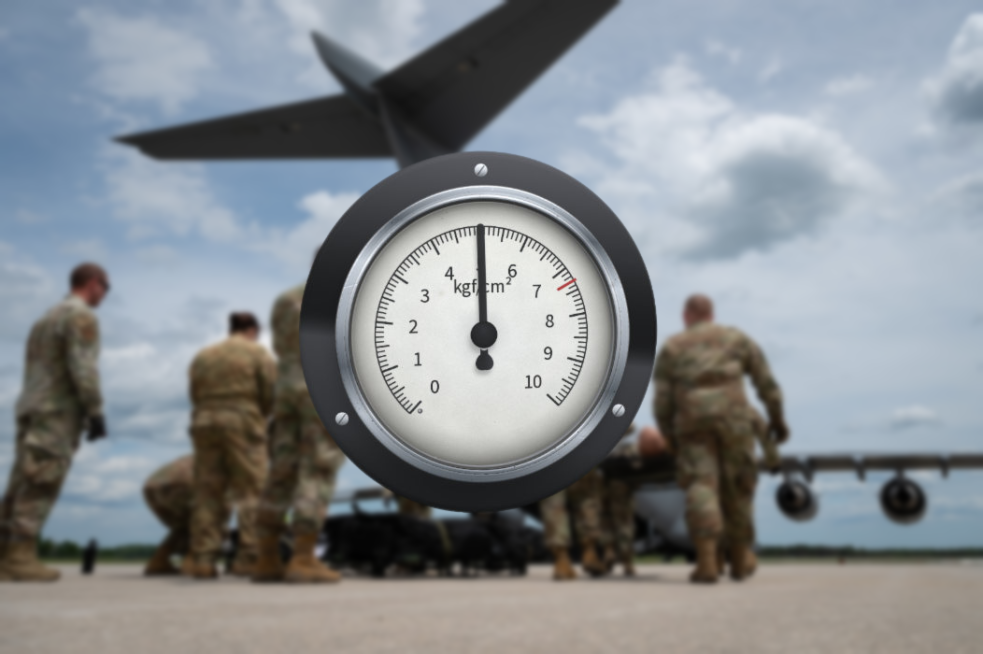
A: 5 kg/cm²
